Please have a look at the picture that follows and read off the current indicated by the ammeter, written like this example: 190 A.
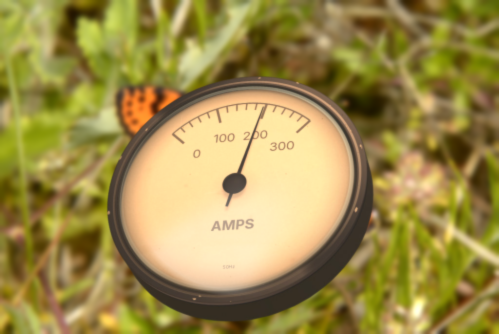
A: 200 A
